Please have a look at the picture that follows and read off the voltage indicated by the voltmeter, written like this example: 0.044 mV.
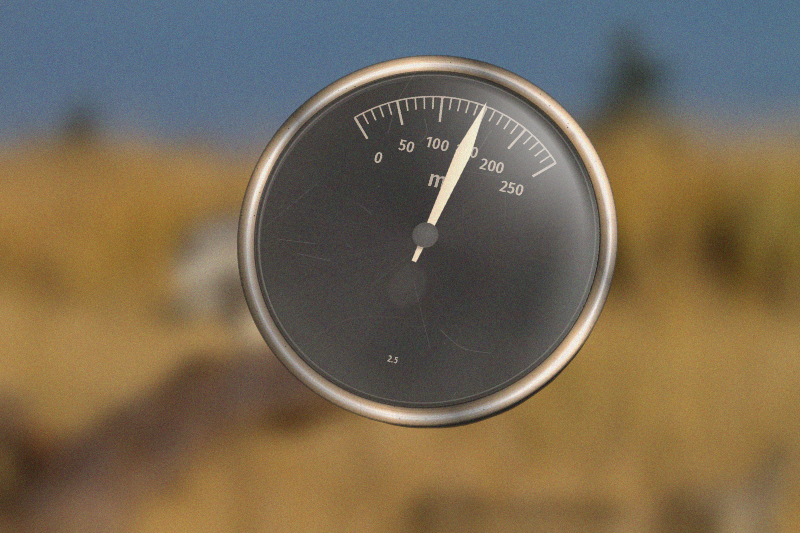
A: 150 mV
